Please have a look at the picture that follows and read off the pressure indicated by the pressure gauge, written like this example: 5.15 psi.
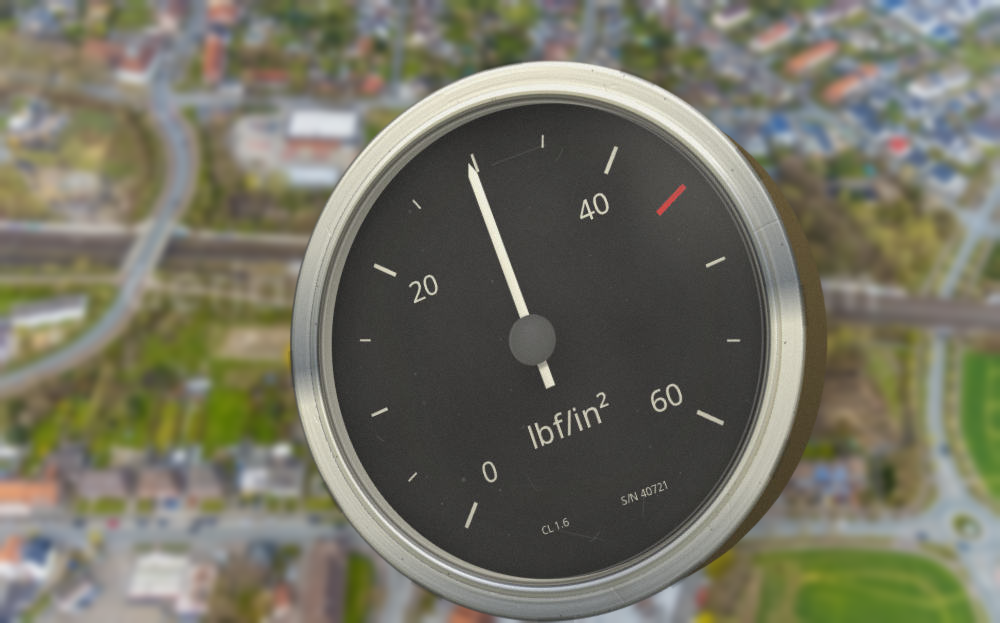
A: 30 psi
